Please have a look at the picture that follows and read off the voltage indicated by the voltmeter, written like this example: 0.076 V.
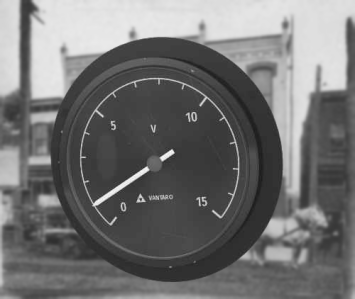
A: 1 V
